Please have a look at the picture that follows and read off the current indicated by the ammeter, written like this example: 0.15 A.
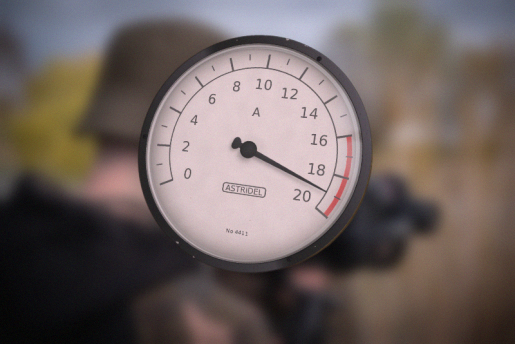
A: 19 A
